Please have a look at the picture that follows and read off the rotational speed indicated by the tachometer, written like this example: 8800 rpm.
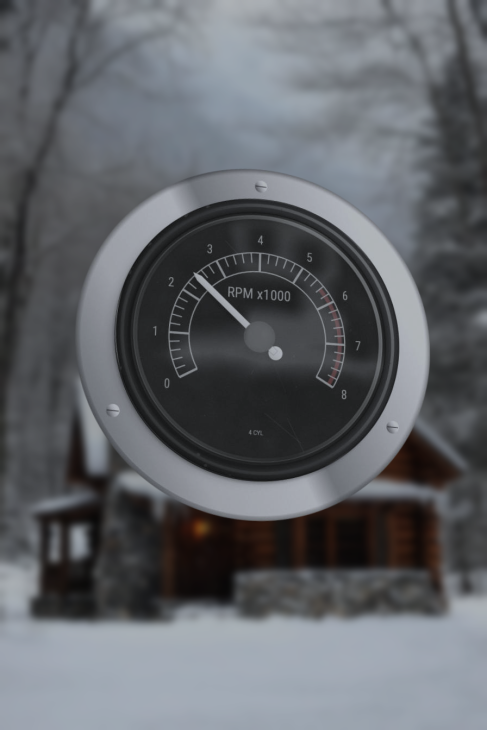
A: 2400 rpm
